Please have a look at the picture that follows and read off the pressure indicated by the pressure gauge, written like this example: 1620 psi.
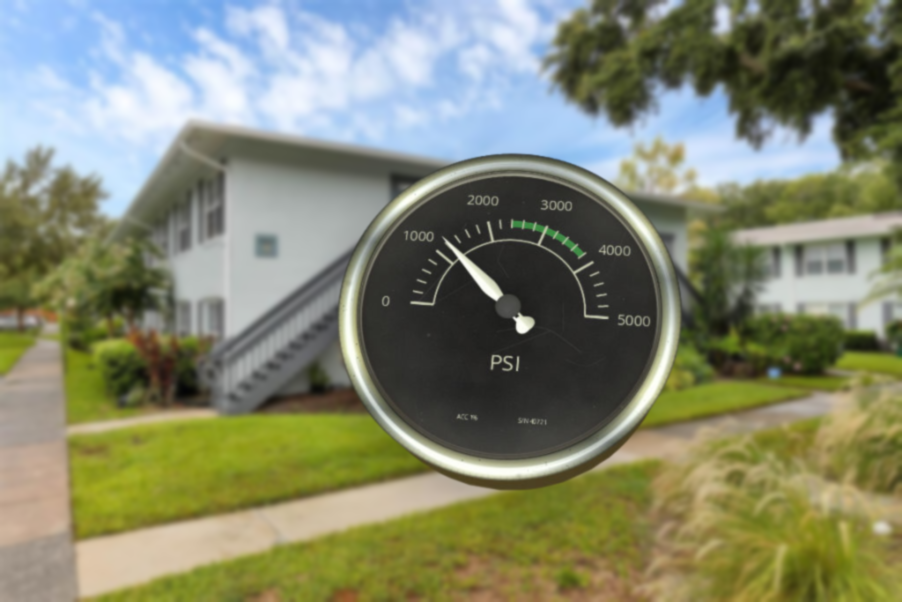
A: 1200 psi
